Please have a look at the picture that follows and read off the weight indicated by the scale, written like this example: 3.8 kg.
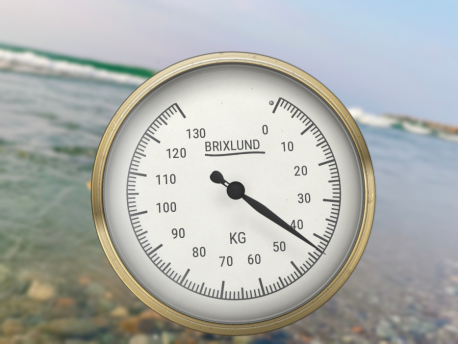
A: 43 kg
